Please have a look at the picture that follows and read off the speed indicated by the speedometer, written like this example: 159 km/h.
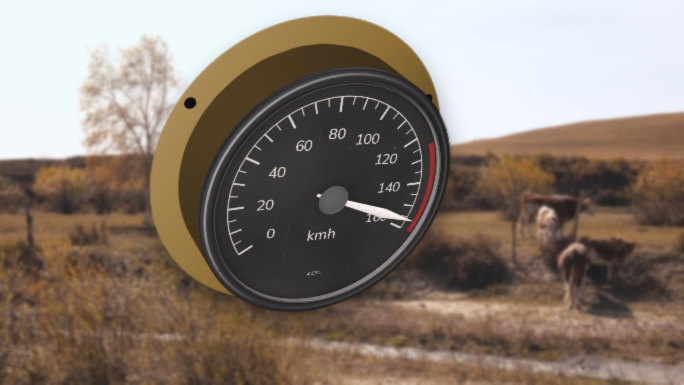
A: 155 km/h
